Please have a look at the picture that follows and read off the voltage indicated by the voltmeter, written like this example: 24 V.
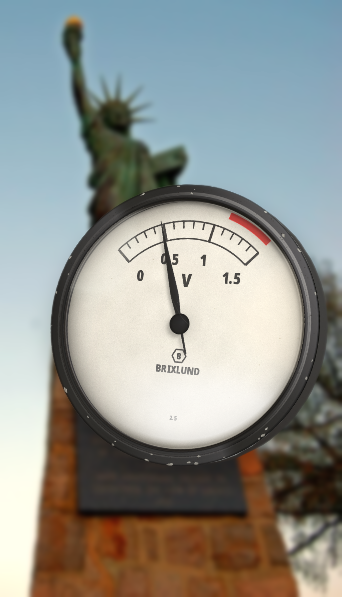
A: 0.5 V
